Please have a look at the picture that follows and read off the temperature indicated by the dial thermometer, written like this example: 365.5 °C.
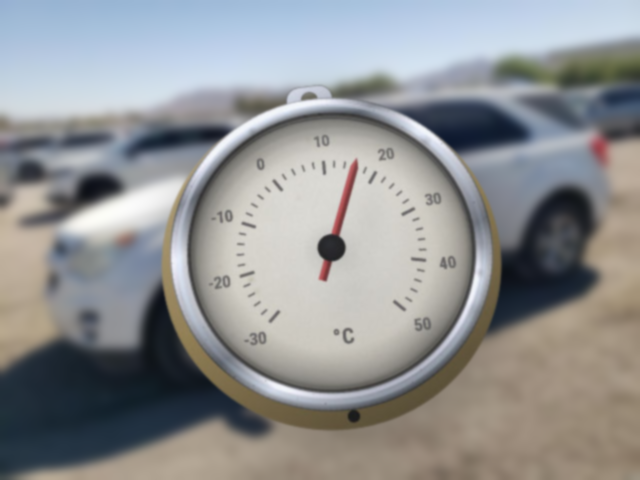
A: 16 °C
